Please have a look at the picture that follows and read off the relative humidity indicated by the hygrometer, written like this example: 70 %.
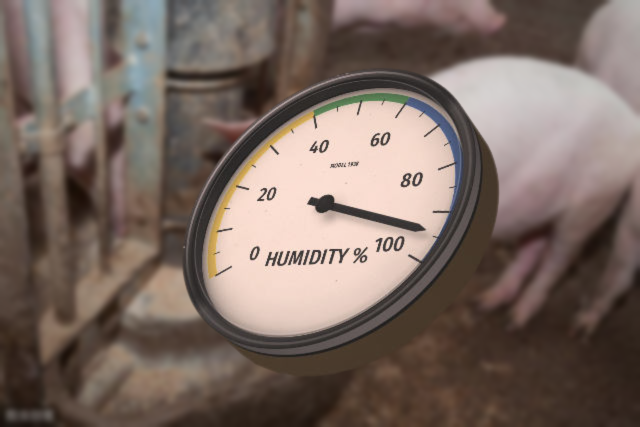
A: 95 %
